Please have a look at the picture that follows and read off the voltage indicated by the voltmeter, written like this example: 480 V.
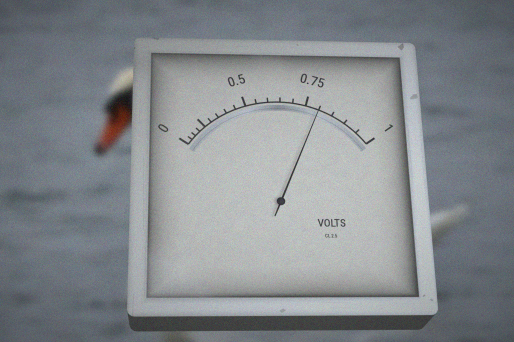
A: 0.8 V
